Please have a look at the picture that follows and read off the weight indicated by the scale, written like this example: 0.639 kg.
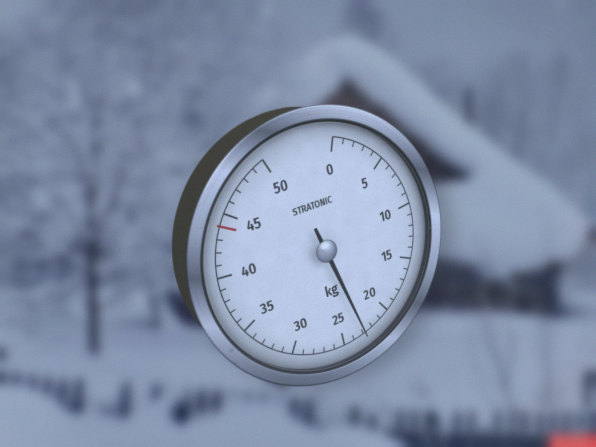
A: 23 kg
